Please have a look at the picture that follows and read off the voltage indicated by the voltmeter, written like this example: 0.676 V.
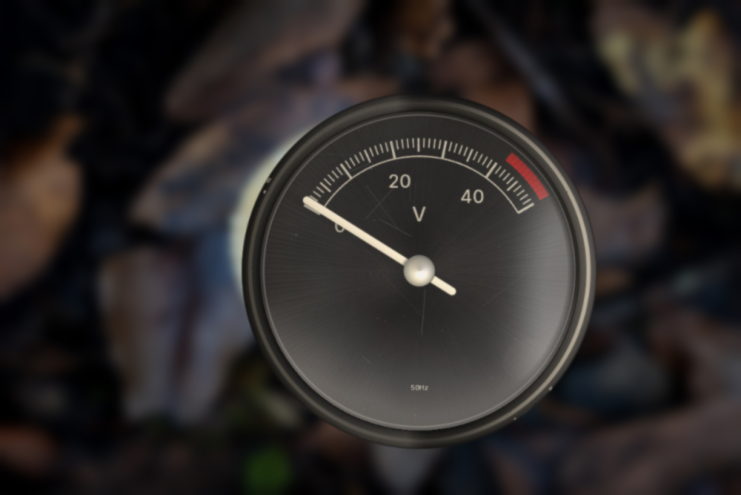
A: 1 V
